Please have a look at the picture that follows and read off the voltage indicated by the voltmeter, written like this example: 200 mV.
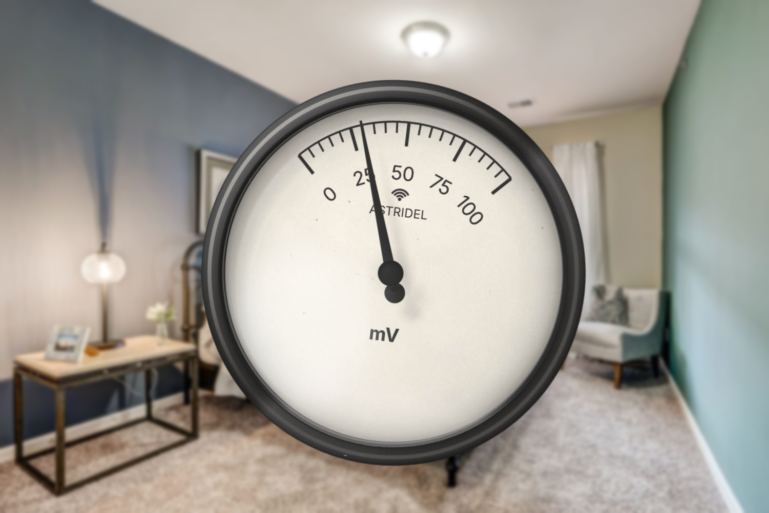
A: 30 mV
